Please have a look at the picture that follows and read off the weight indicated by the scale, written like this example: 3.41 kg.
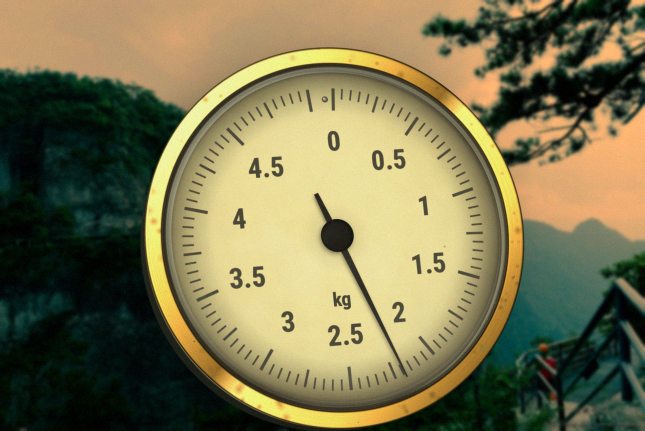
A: 2.2 kg
